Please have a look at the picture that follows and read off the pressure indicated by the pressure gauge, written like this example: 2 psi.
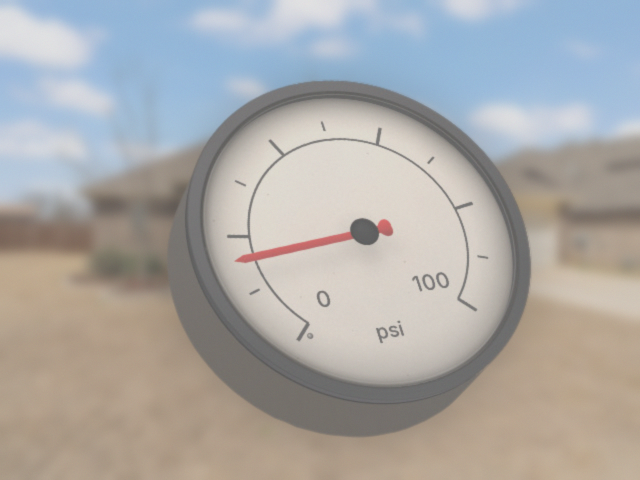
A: 15 psi
